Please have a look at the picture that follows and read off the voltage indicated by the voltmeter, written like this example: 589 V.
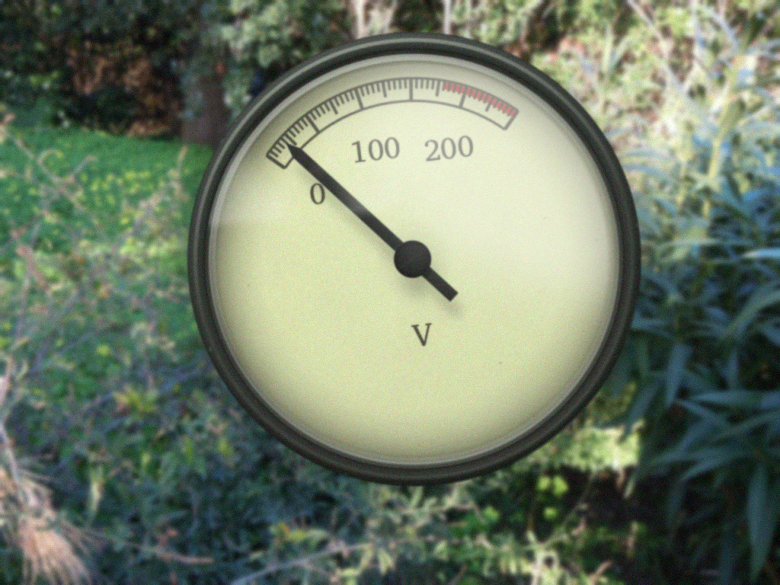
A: 20 V
